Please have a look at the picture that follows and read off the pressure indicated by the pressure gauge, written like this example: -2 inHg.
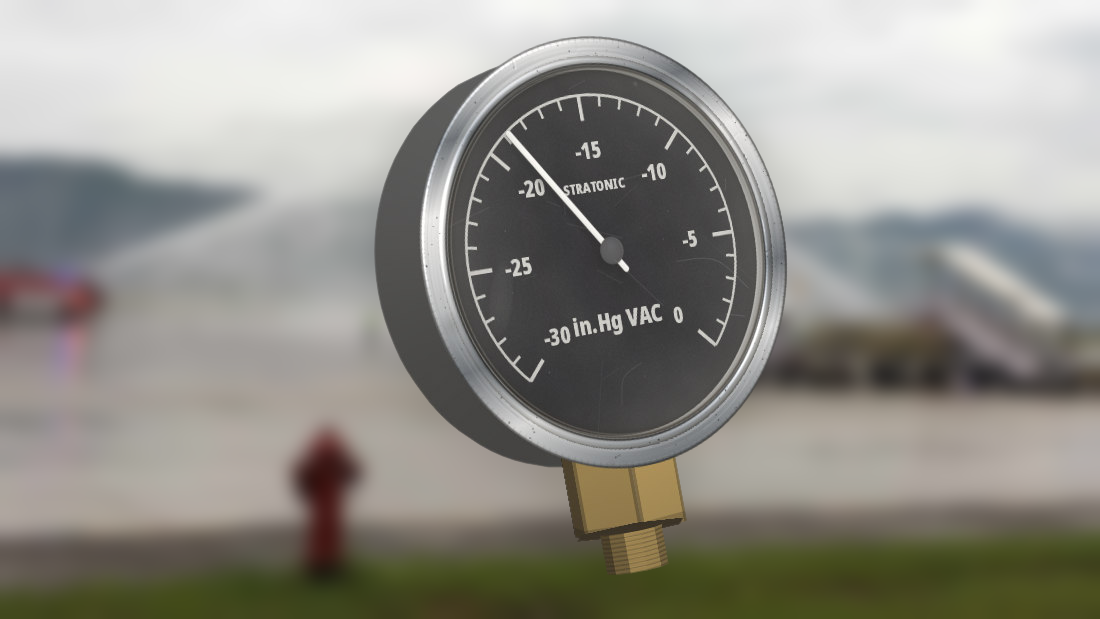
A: -19 inHg
